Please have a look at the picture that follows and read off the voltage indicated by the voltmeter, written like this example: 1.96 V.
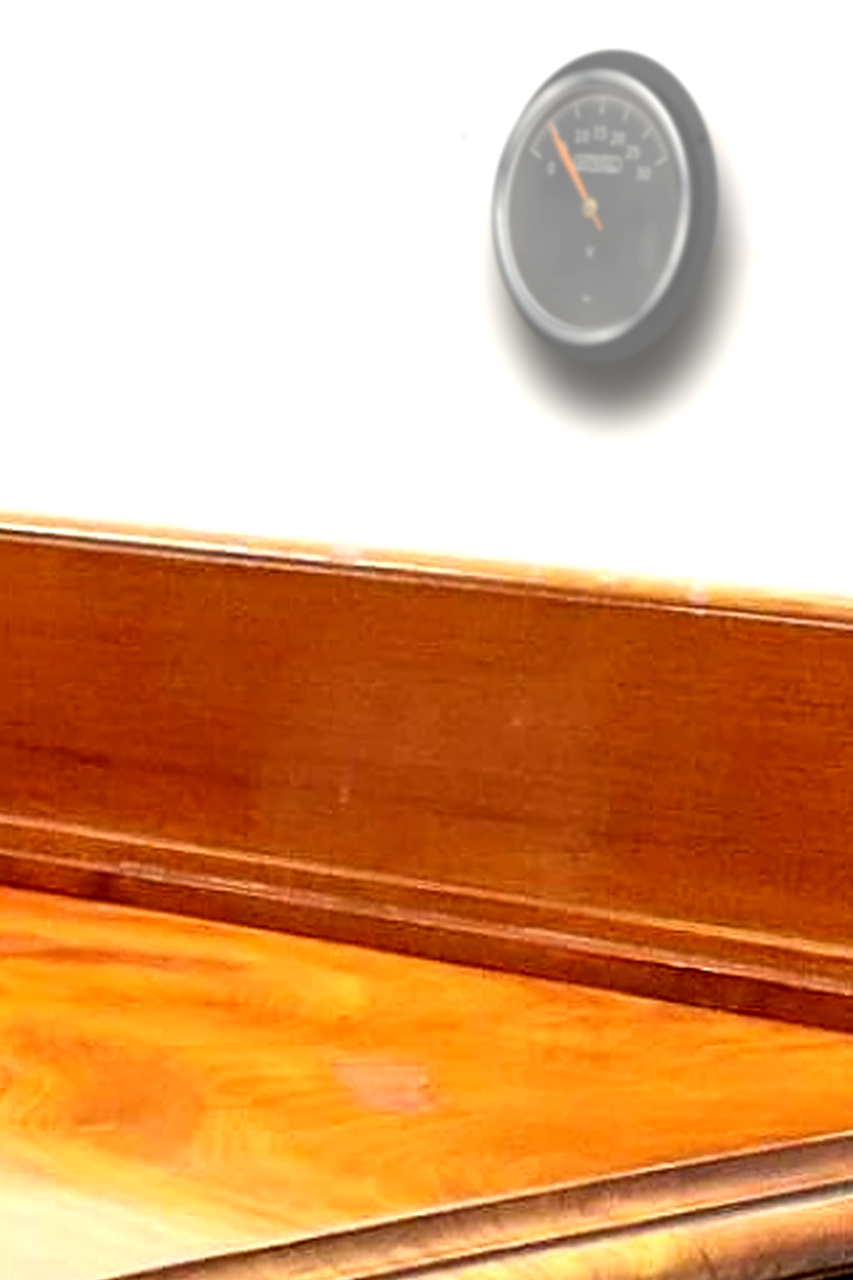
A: 5 V
